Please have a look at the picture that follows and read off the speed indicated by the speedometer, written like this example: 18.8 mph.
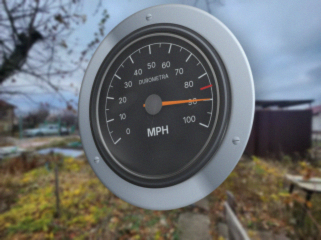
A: 90 mph
